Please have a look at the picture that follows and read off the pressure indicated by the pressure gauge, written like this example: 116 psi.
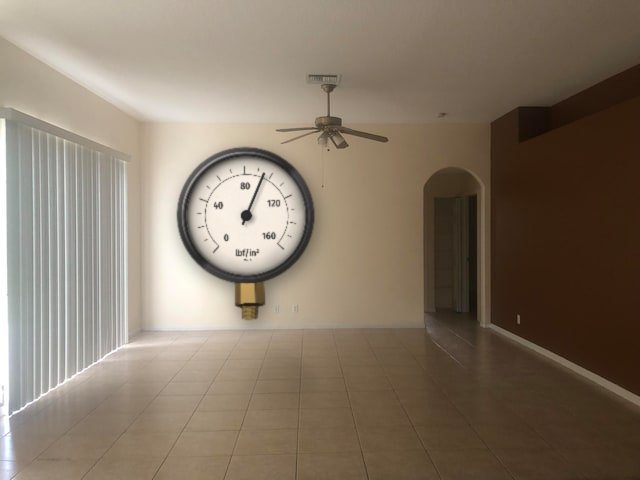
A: 95 psi
